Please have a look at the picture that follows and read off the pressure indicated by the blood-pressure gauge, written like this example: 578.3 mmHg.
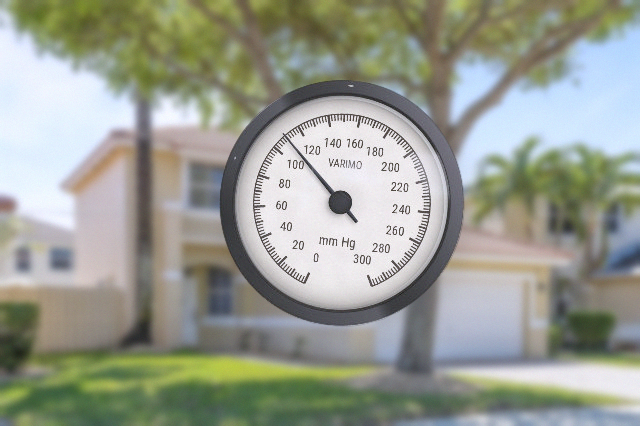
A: 110 mmHg
